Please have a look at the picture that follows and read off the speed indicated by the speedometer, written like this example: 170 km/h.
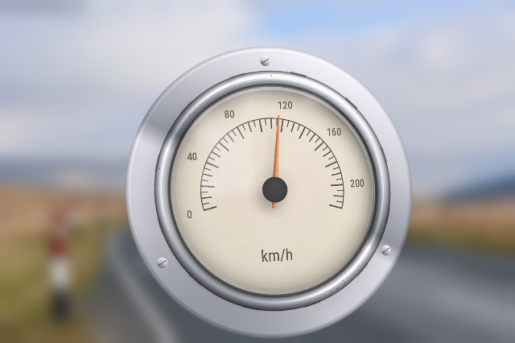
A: 115 km/h
